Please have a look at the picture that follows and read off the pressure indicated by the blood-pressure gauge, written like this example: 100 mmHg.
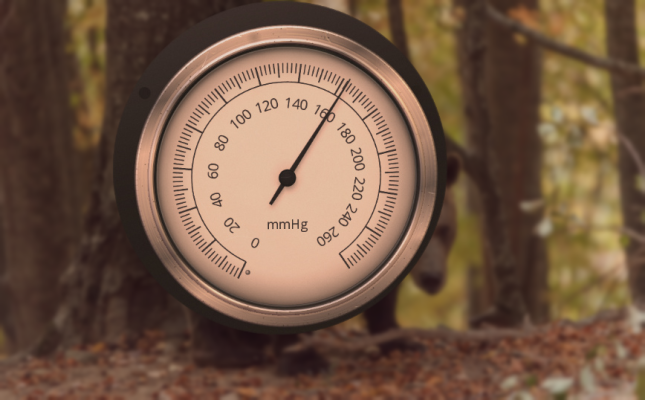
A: 162 mmHg
